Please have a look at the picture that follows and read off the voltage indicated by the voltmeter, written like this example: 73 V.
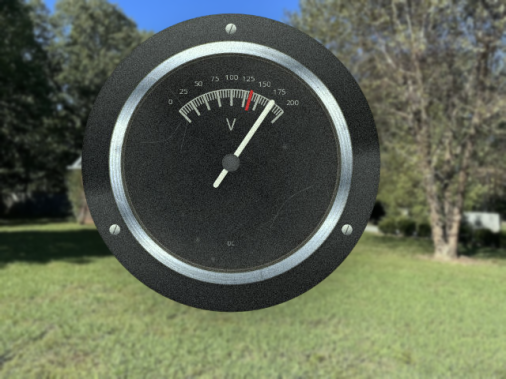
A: 175 V
